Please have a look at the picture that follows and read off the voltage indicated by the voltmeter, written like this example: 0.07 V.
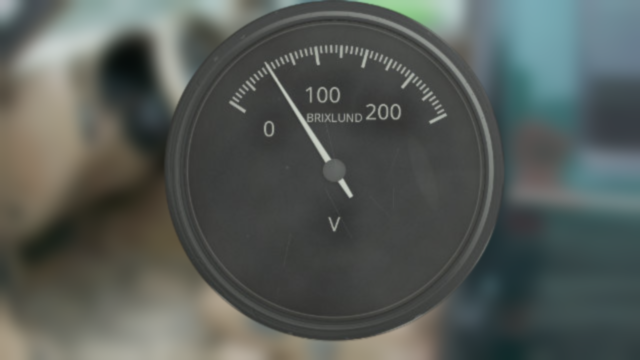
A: 50 V
